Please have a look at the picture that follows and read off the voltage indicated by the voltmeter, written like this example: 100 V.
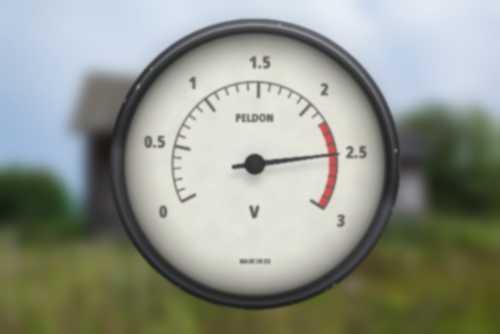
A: 2.5 V
